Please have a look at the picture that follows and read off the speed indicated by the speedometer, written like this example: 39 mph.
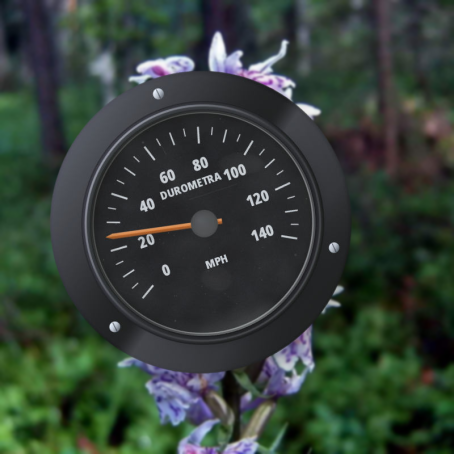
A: 25 mph
